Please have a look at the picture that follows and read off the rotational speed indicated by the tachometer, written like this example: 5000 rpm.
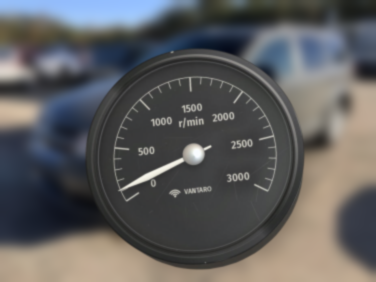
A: 100 rpm
